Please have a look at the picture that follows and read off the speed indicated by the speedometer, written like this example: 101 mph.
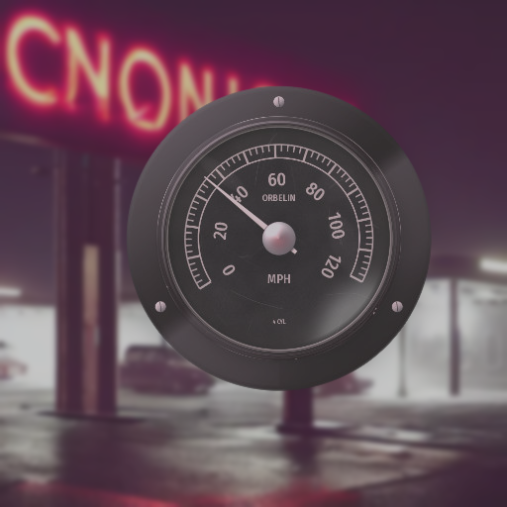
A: 36 mph
